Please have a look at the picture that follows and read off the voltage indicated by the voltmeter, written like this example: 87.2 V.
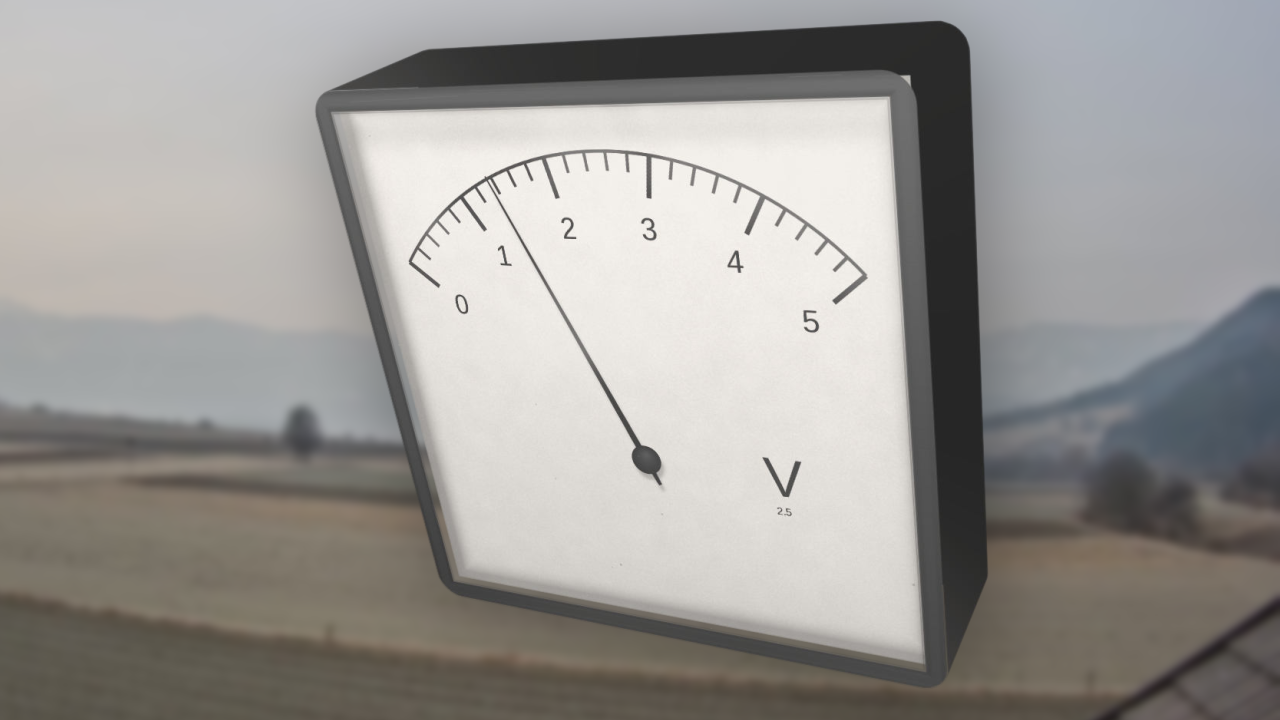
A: 1.4 V
